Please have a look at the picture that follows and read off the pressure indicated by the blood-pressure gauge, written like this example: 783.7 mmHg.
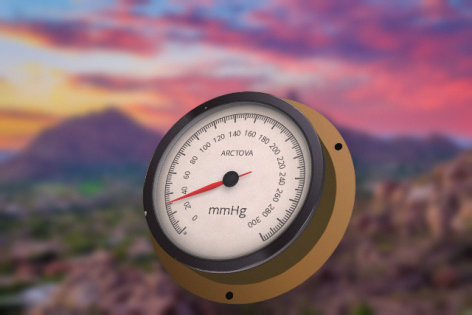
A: 30 mmHg
